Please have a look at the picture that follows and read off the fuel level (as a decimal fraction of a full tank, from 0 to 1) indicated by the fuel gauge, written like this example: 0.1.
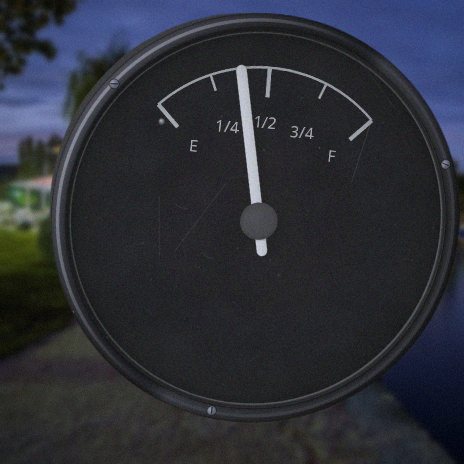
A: 0.375
